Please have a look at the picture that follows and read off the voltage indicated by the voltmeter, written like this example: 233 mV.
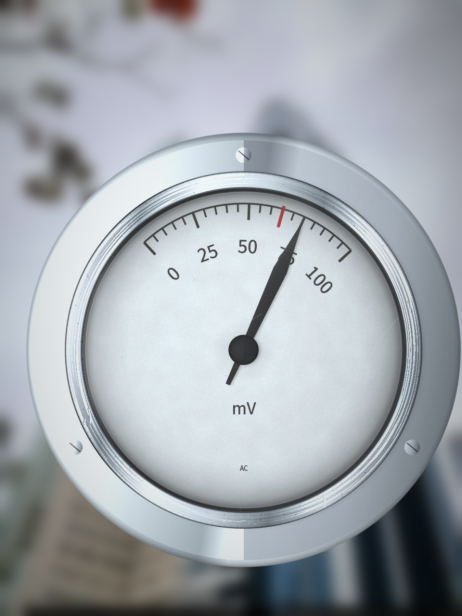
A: 75 mV
